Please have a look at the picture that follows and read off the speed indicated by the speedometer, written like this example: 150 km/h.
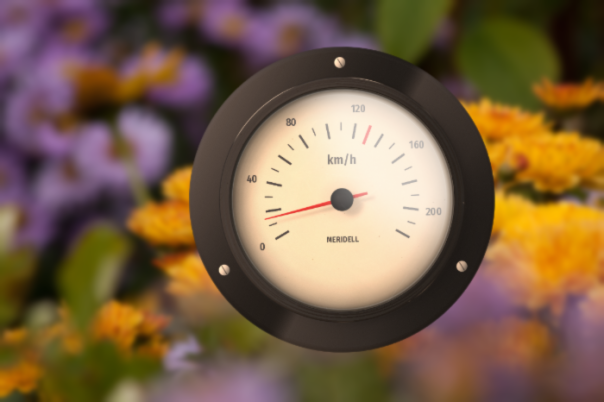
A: 15 km/h
